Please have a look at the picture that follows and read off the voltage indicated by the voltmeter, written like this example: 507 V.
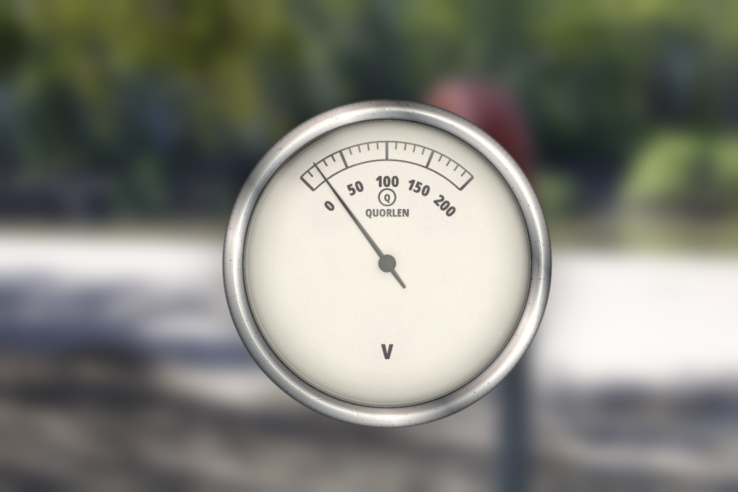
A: 20 V
